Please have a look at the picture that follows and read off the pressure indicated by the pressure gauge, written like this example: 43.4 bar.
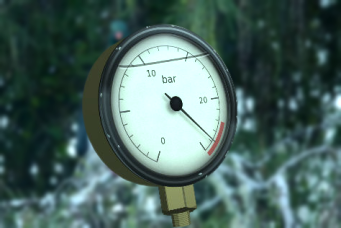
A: 24 bar
